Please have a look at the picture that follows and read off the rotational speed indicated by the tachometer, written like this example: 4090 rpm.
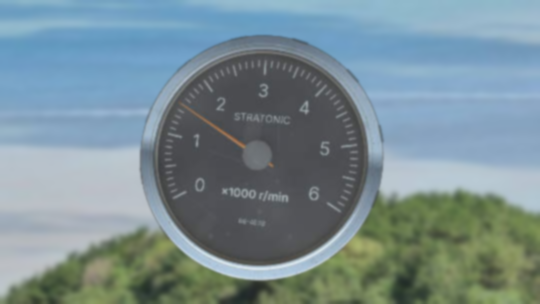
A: 1500 rpm
